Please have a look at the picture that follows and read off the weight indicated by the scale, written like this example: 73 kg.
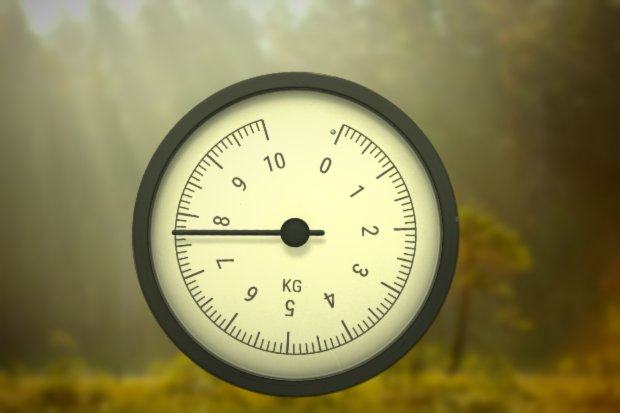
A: 7.7 kg
